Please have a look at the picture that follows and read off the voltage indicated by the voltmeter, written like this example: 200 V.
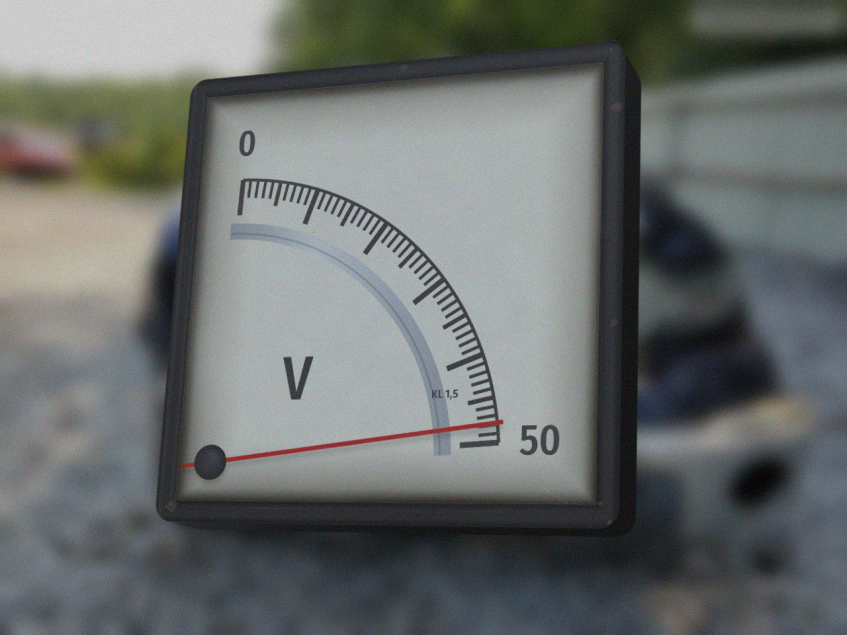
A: 48 V
